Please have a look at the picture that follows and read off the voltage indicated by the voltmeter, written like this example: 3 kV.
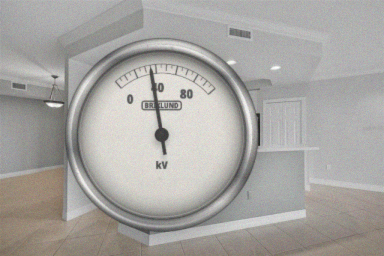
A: 35 kV
